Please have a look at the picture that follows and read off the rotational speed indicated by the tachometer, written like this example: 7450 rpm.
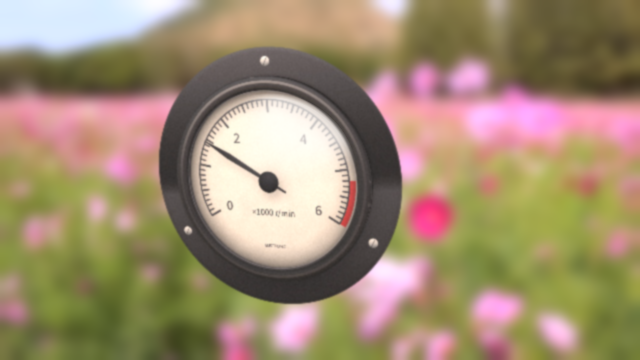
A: 1500 rpm
